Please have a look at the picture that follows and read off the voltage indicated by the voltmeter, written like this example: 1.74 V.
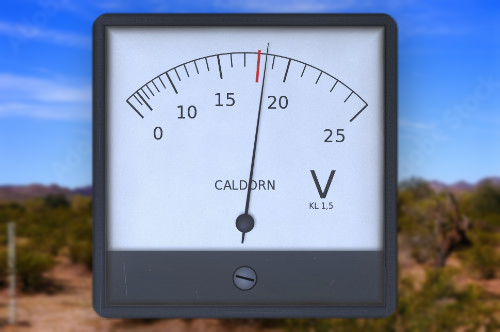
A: 18.5 V
